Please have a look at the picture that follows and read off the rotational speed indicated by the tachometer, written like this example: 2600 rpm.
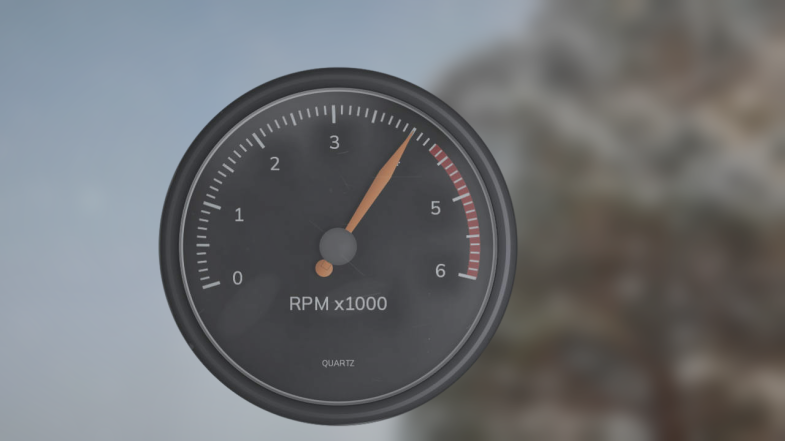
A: 4000 rpm
